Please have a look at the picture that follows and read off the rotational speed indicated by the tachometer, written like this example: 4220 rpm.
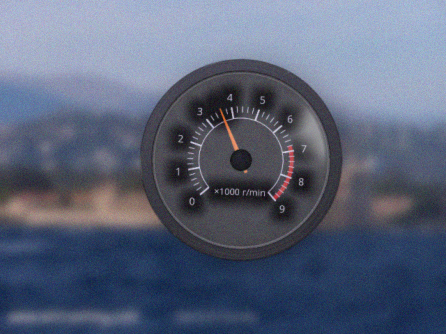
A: 3600 rpm
